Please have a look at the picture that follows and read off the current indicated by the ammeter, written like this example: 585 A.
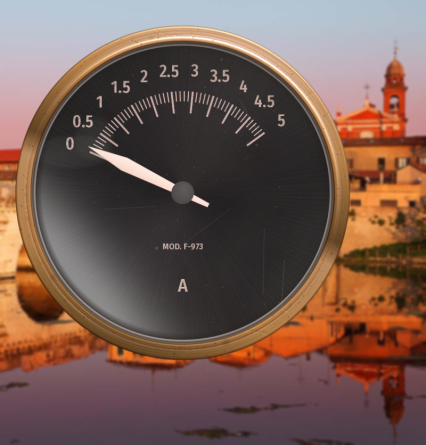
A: 0.1 A
